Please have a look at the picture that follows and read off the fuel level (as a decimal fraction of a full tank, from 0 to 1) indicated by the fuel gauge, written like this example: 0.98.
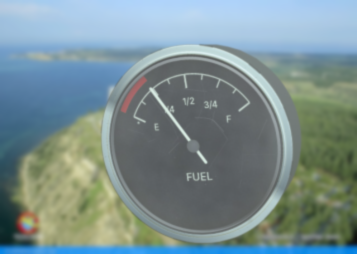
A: 0.25
